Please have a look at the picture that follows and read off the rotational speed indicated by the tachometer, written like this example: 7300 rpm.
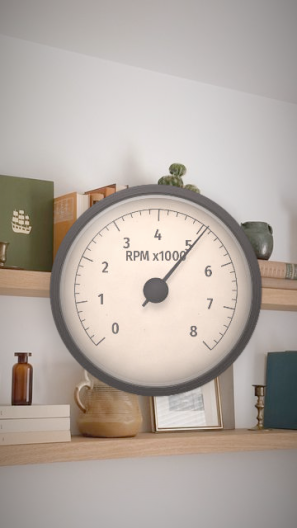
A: 5100 rpm
